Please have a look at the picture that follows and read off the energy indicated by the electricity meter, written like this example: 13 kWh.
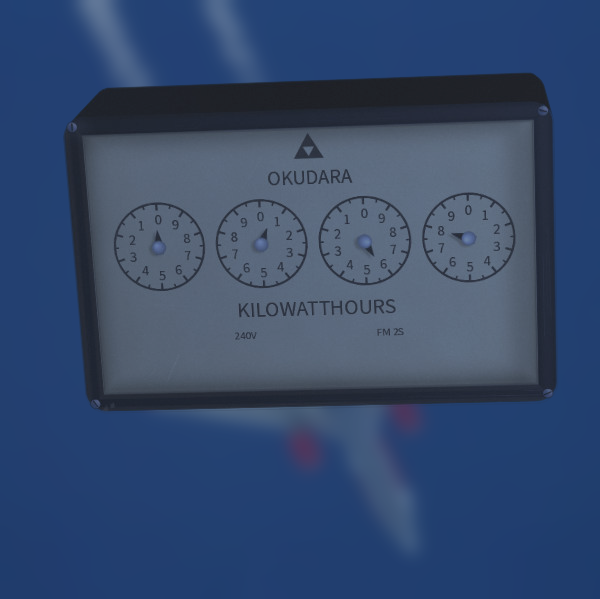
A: 58 kWh
